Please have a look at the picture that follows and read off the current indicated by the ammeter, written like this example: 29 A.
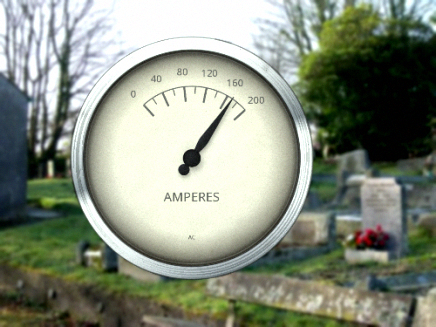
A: 170 A
